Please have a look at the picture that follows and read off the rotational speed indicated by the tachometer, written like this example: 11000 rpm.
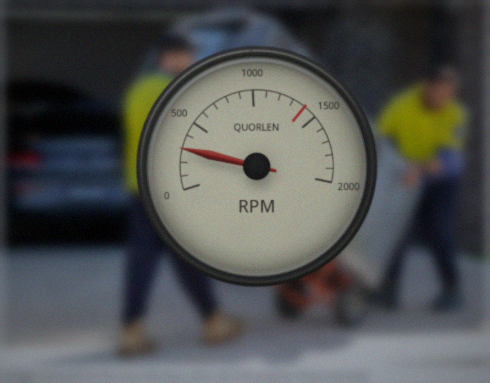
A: 300 rpm
